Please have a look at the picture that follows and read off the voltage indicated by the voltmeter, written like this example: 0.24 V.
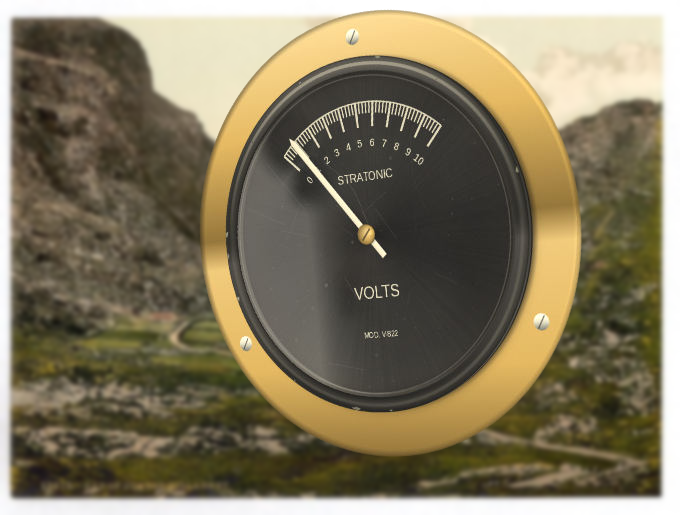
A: 1 V
